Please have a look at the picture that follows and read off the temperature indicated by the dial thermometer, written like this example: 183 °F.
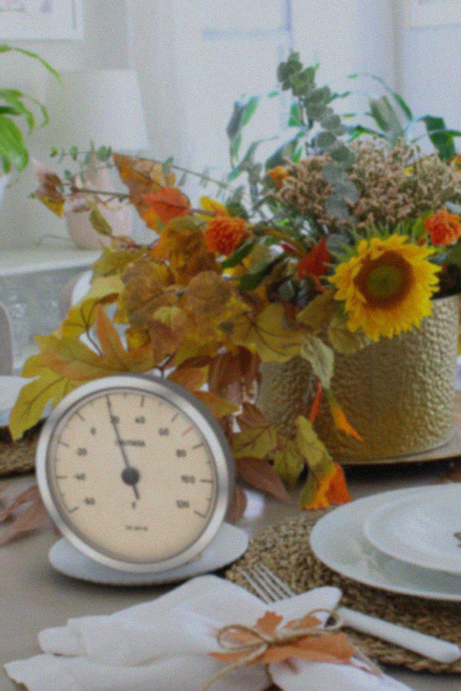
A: 20 °F
